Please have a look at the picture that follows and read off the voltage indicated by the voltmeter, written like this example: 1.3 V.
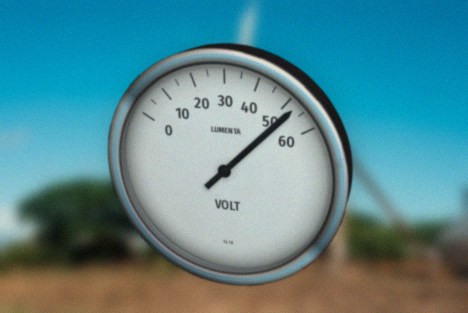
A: 52.5 V
